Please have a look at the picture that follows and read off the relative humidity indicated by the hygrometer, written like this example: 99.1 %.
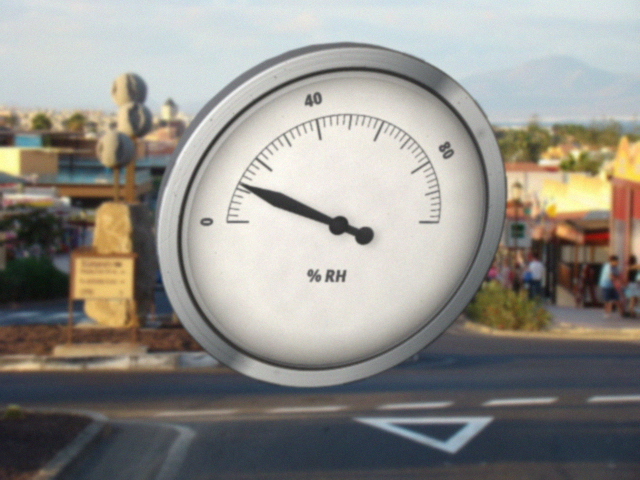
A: 12 %
